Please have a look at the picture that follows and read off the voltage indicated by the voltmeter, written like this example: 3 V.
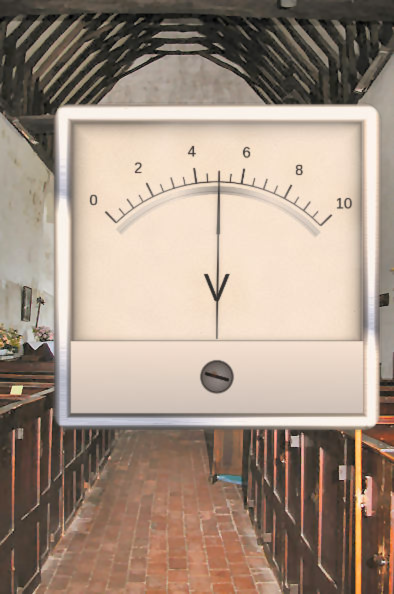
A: 5 V
